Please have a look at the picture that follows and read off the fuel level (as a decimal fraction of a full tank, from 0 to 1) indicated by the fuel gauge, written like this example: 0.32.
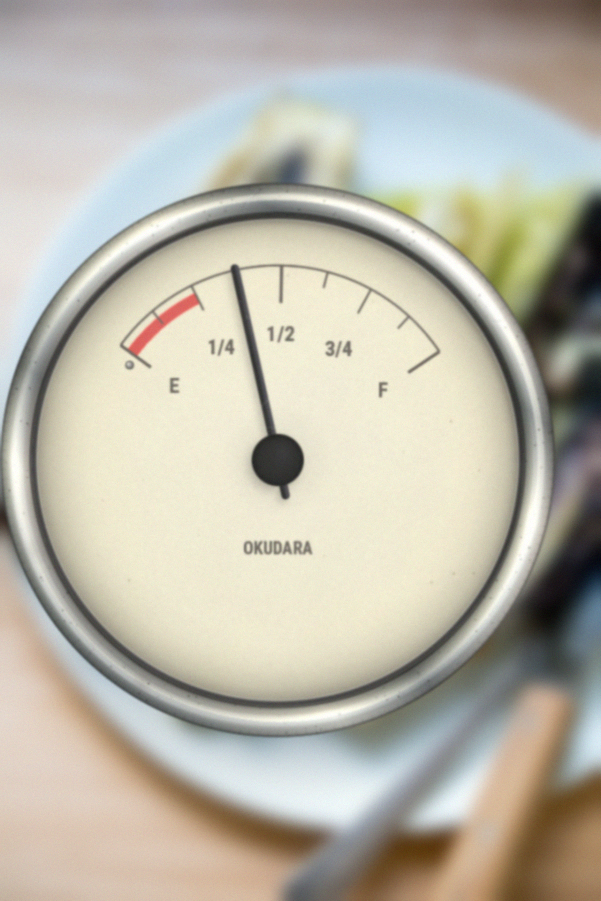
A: 0.375
